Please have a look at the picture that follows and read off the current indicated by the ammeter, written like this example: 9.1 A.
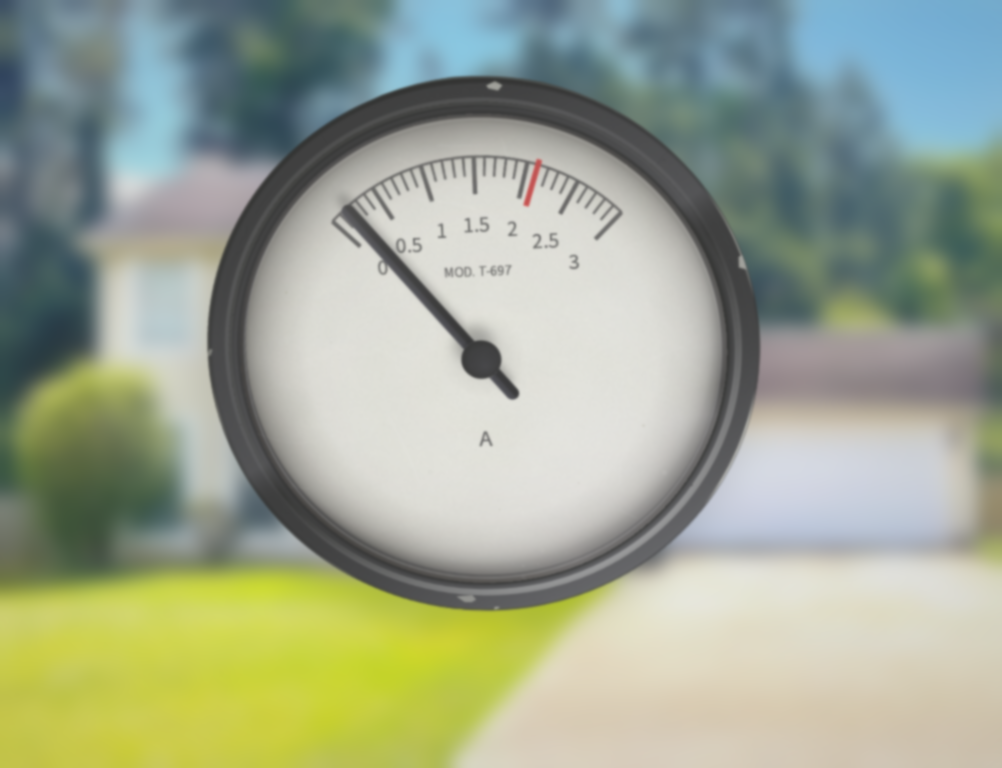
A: 0.2 A
